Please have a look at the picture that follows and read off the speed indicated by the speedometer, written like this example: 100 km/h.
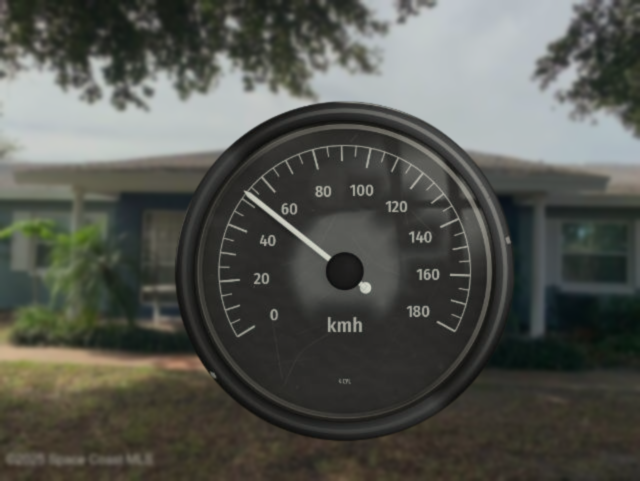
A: 52.5 km/h
